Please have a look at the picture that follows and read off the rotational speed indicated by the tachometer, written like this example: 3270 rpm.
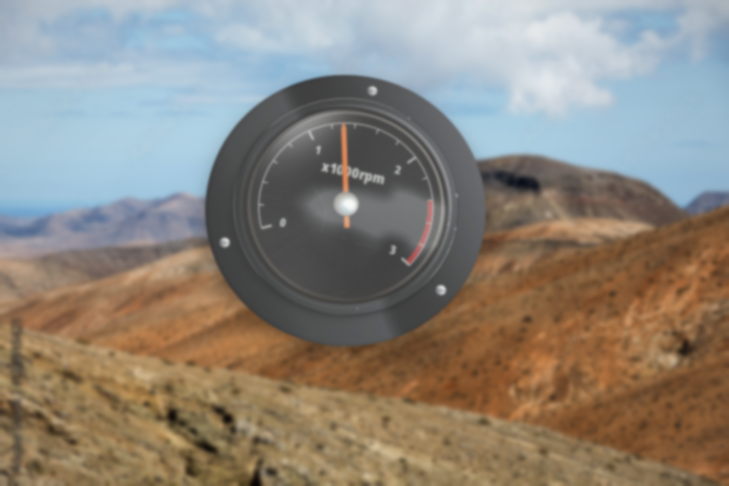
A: 1300 rpm
